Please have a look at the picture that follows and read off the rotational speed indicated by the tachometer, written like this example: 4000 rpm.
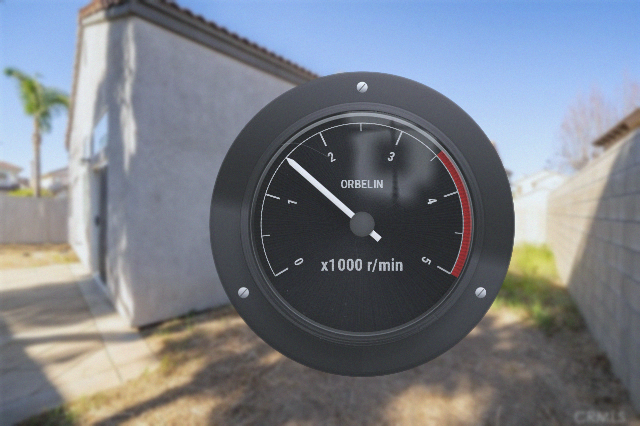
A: 1500 rpm
